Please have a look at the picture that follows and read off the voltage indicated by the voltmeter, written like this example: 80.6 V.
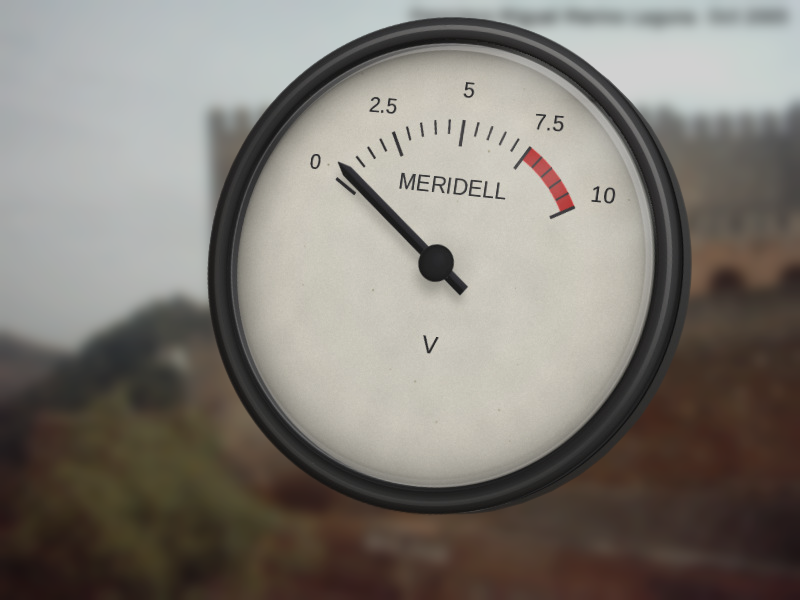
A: 0.5 V
